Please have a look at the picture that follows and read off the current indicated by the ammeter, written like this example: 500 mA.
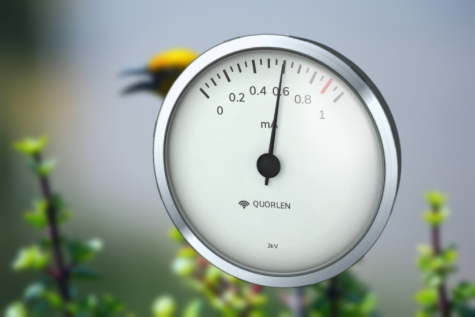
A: 0.6 mA
